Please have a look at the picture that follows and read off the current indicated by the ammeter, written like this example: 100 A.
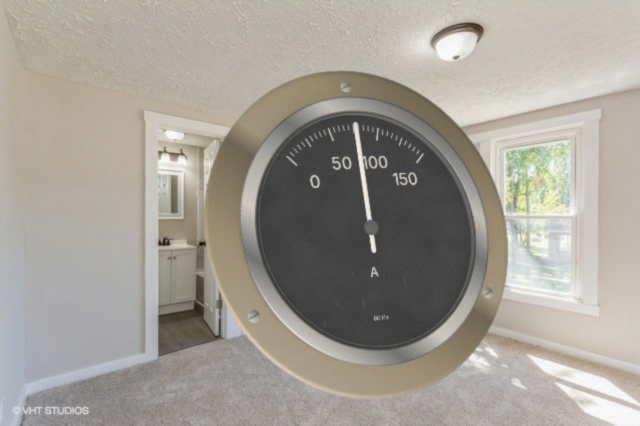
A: 75 A
